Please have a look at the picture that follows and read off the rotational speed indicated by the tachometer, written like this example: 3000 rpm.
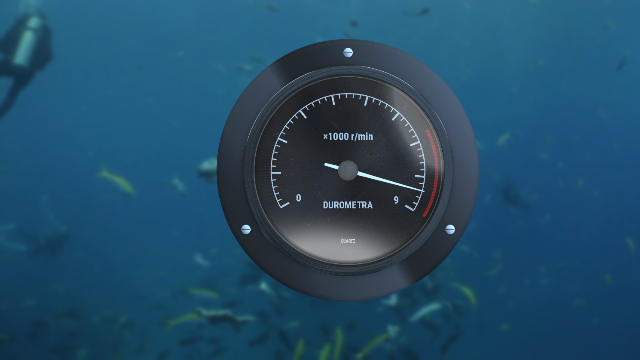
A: 8400 rpm
